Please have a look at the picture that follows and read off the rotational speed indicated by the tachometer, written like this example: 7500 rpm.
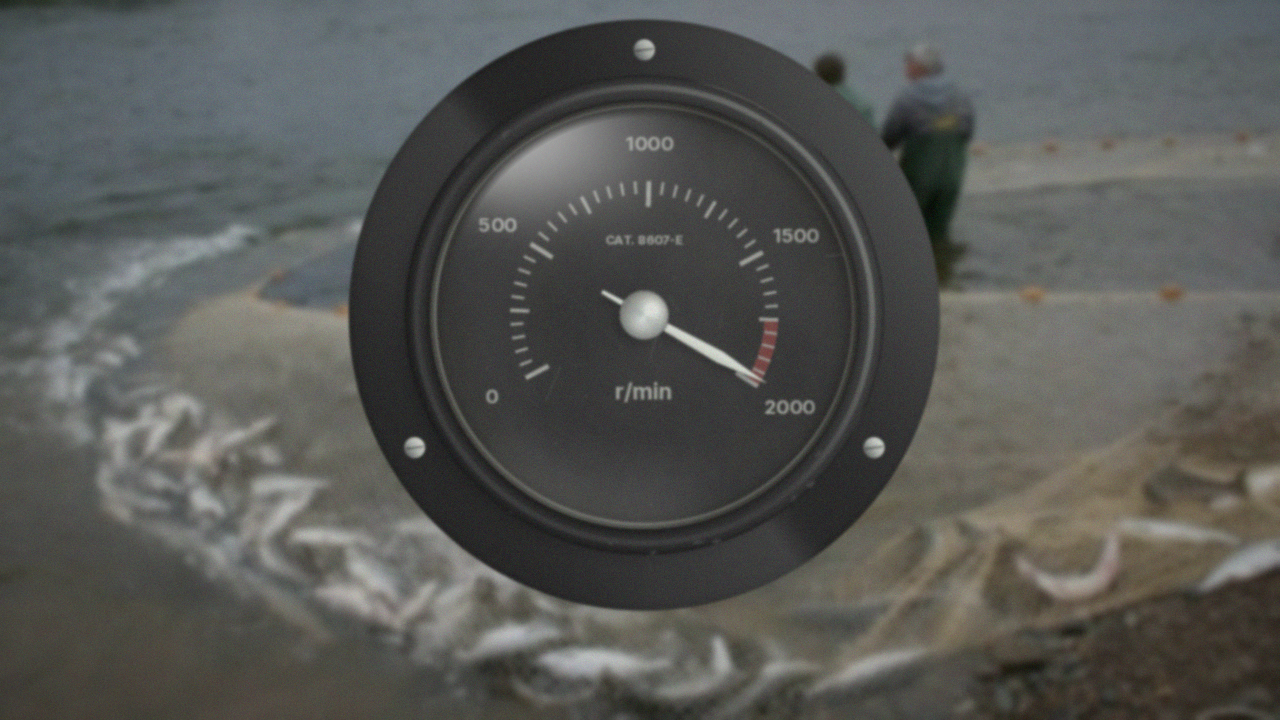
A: 1975 rpm
